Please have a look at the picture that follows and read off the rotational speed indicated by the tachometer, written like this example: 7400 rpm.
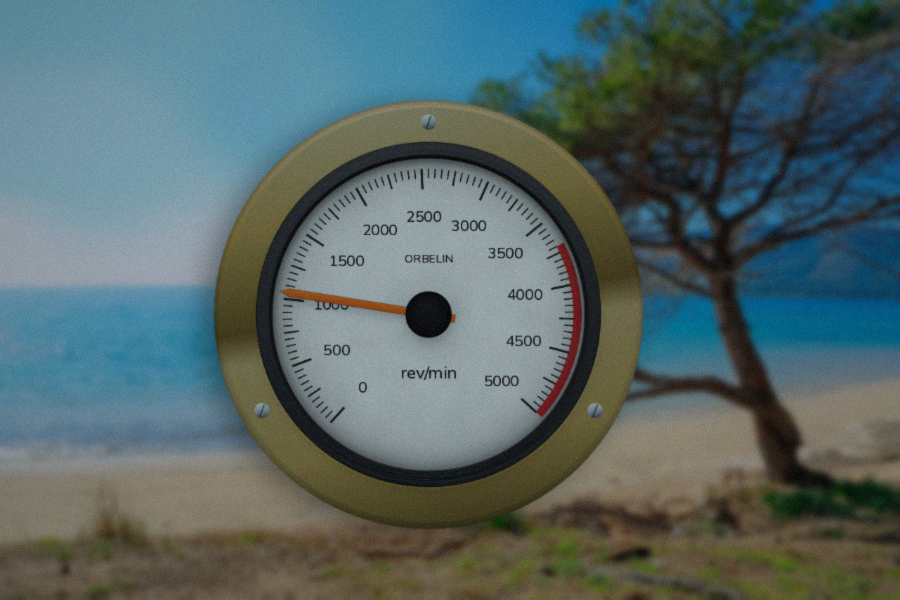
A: 1050 rpm
